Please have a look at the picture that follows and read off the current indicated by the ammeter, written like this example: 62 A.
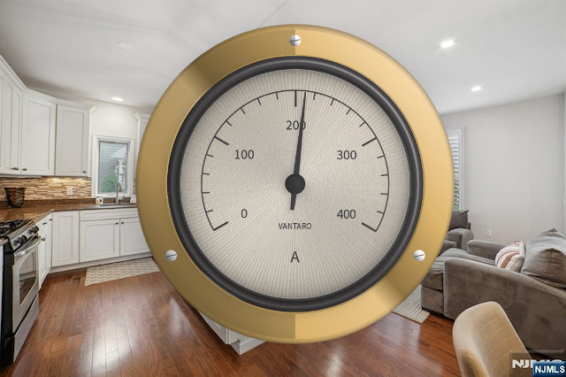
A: 210 A
